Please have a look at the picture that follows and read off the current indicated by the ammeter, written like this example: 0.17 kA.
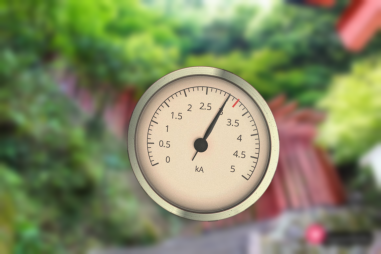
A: 3 kA
